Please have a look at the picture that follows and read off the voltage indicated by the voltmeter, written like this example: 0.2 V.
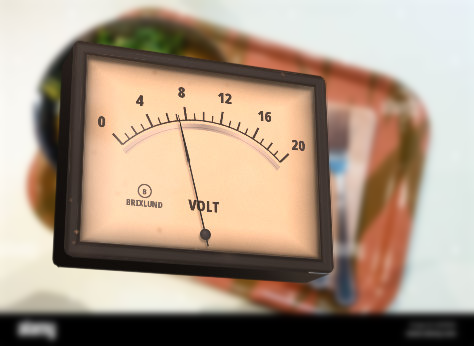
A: 7 V
